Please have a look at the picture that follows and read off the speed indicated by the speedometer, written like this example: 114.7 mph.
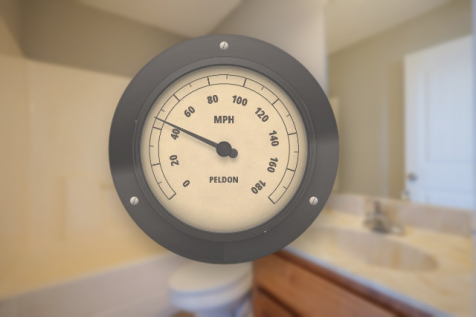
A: 45 mph
